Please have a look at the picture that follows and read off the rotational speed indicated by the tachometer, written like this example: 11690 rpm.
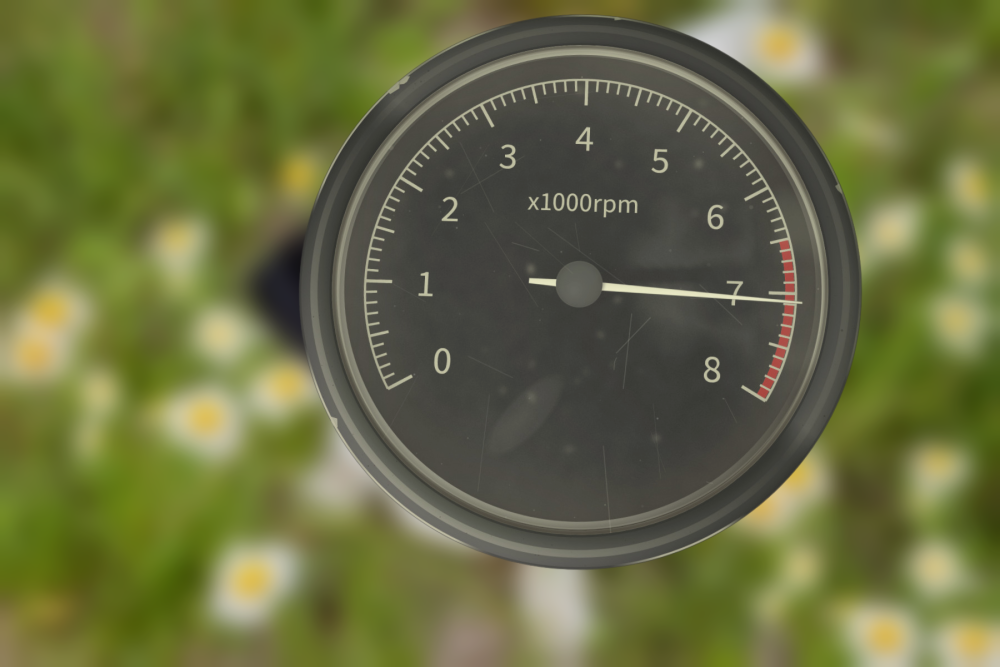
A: 7100 rpm
